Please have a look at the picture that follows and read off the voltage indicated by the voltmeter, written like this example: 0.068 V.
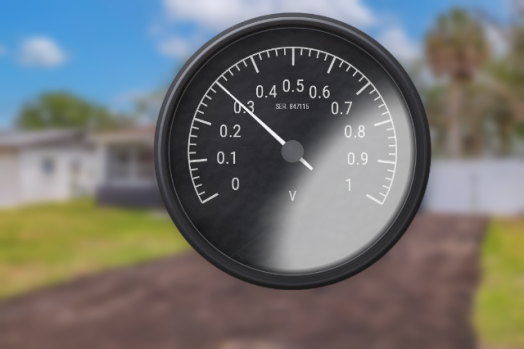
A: 0.3 V
